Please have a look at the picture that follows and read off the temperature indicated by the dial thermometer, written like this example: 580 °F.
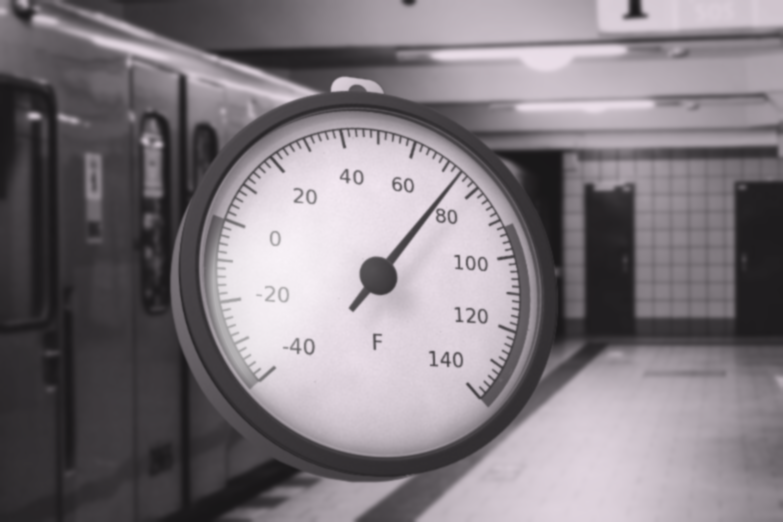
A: 74 °F
